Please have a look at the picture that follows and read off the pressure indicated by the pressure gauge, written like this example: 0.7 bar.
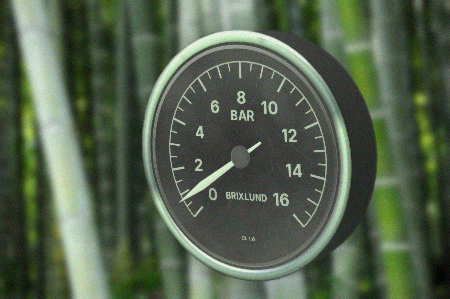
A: 0.75 bar
